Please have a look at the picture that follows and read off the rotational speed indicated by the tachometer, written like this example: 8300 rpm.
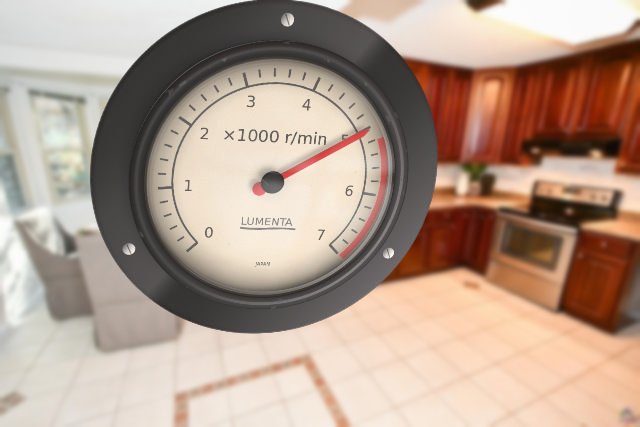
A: 5000 rpm
